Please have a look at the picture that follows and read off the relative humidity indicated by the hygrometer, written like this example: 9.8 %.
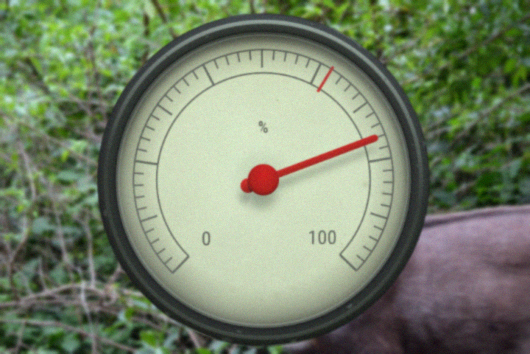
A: 76 %
